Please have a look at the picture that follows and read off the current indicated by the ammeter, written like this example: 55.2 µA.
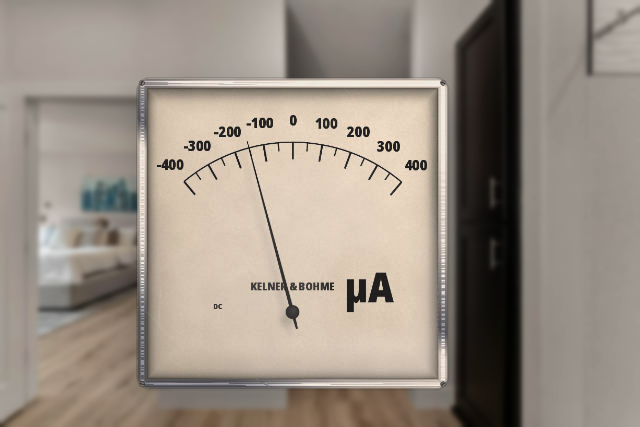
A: -150 µA
